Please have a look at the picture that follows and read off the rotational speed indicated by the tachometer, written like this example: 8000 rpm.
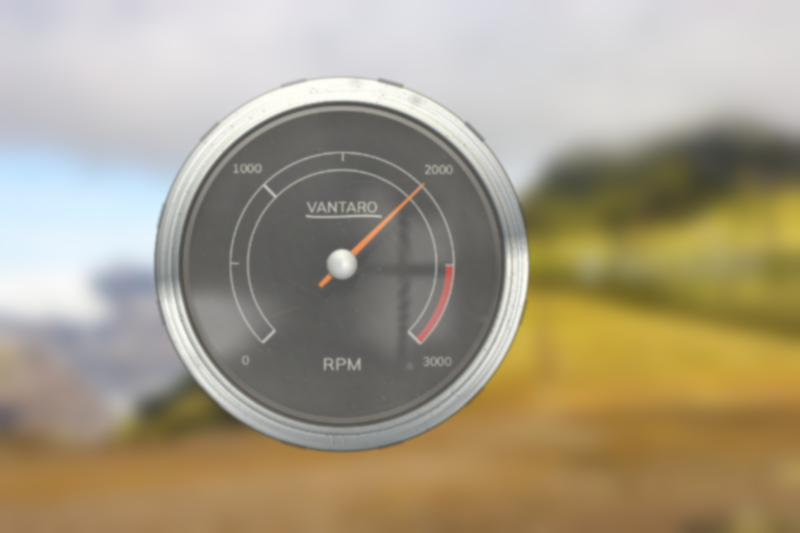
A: 2000 rpm
